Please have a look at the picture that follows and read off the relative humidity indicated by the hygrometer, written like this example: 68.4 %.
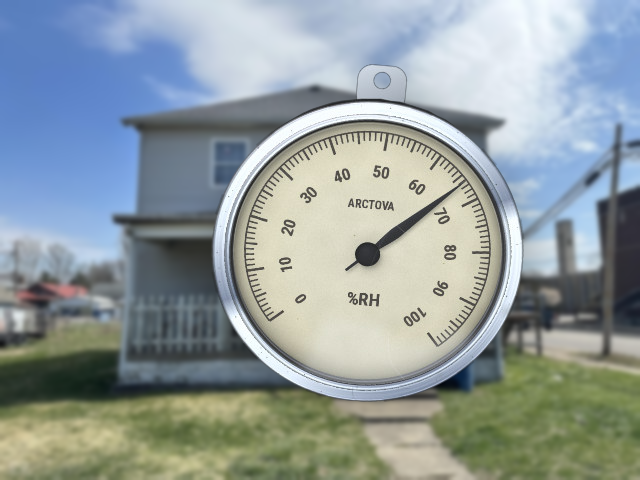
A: 66 %
